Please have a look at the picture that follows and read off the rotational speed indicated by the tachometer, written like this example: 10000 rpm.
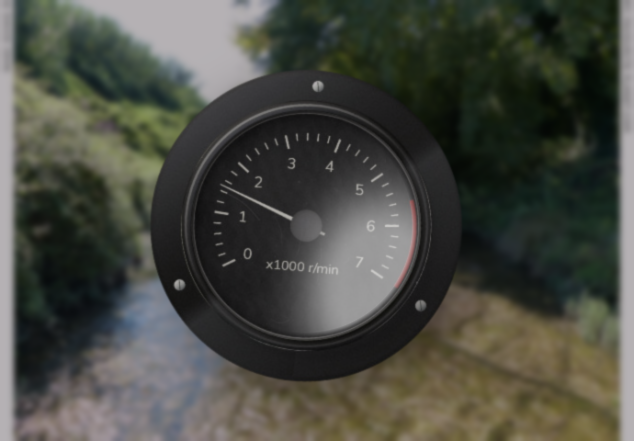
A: 1500 rpm
